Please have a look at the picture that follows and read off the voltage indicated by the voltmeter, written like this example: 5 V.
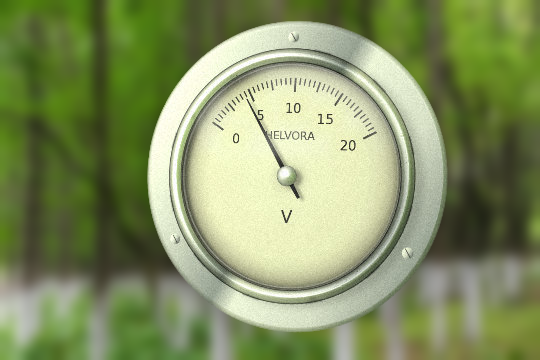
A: 4.5 V
